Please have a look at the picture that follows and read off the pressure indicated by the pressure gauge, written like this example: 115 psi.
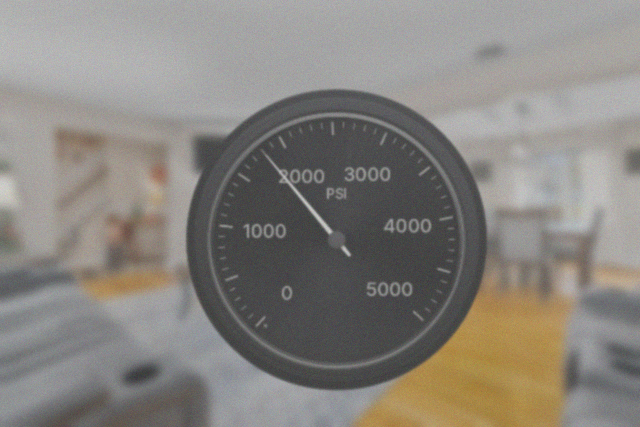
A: 1800 psi
